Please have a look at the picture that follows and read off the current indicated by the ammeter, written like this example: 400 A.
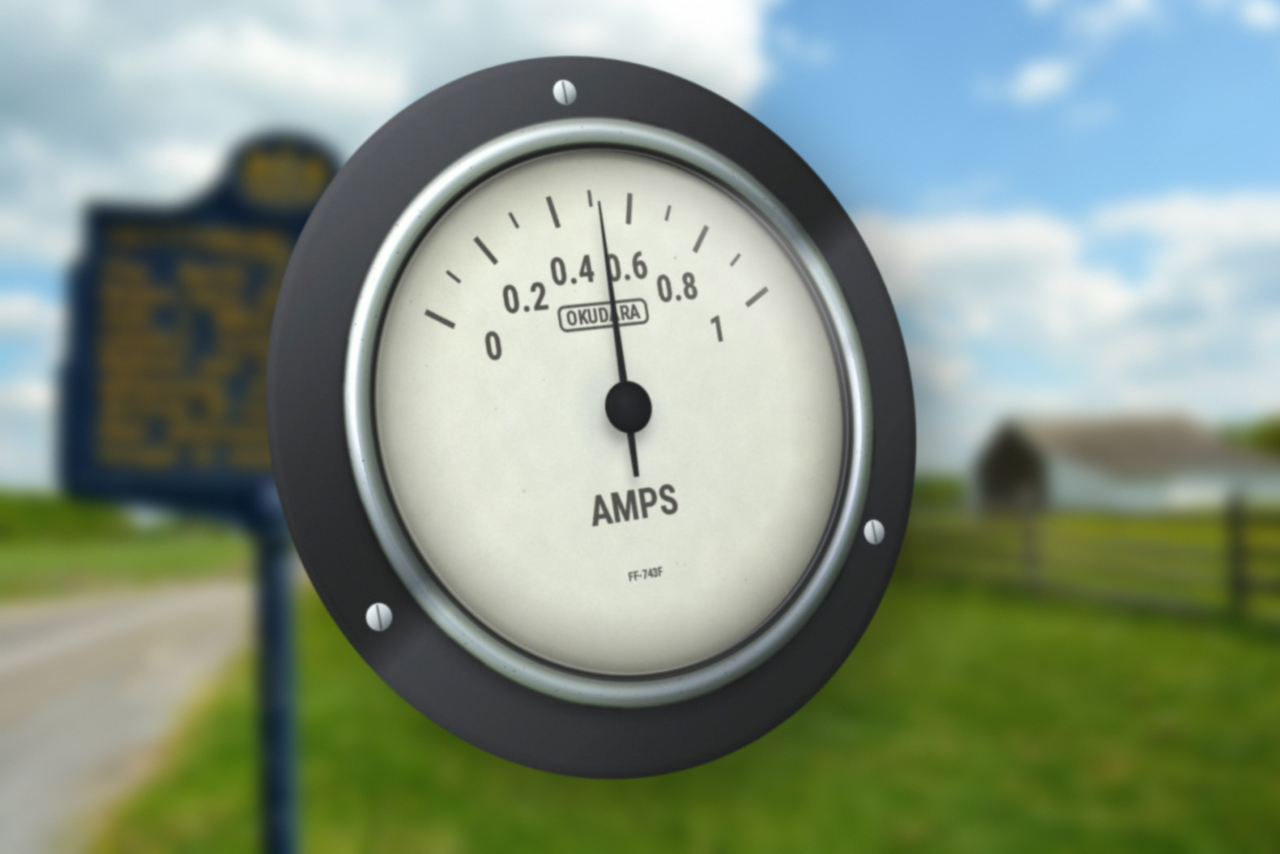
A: 0.5 A
